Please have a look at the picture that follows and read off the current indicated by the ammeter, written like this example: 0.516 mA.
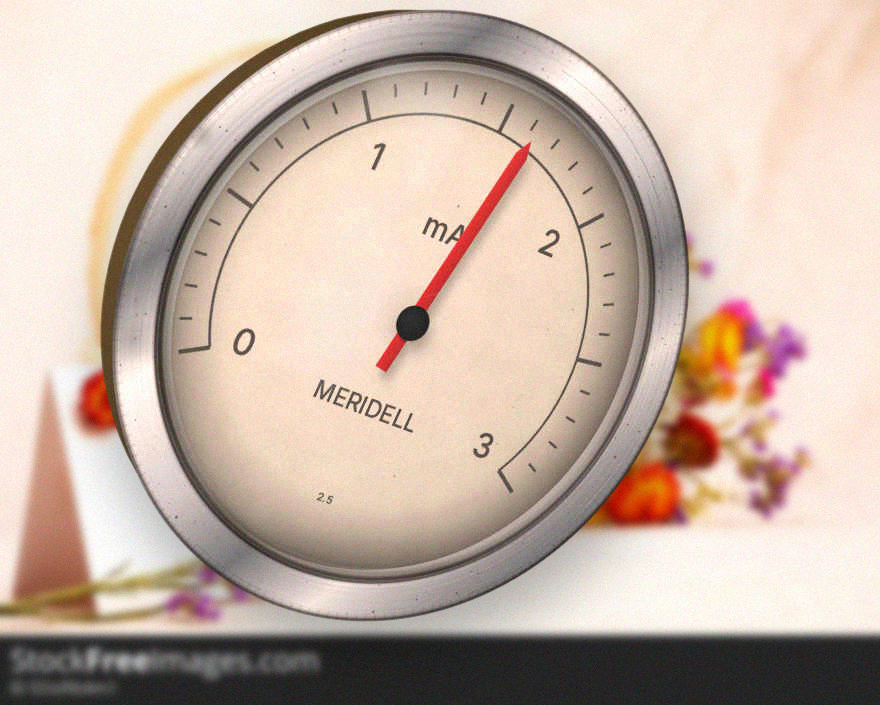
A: 1.6 mA
